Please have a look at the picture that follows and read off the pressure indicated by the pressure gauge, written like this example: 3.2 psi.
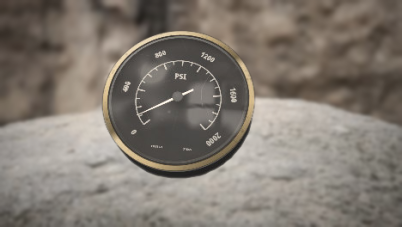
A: 100 psi
